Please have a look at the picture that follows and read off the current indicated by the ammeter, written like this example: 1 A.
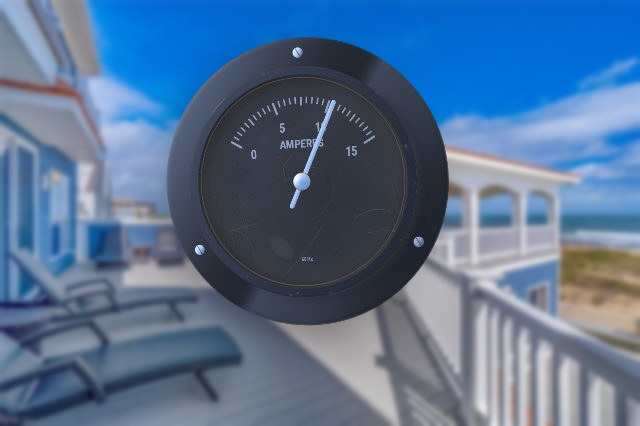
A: 10.5 A
